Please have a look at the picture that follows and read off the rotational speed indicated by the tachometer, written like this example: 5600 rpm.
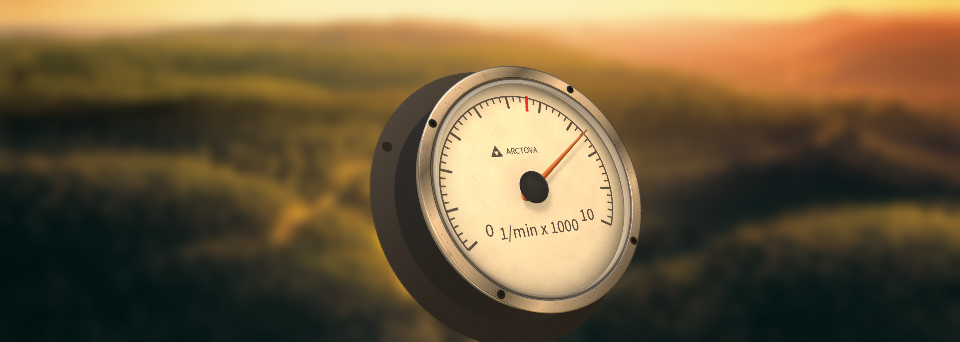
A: 7400 rpm
